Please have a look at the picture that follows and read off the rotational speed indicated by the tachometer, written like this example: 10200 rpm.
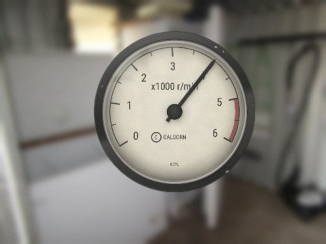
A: 4000 rpm
